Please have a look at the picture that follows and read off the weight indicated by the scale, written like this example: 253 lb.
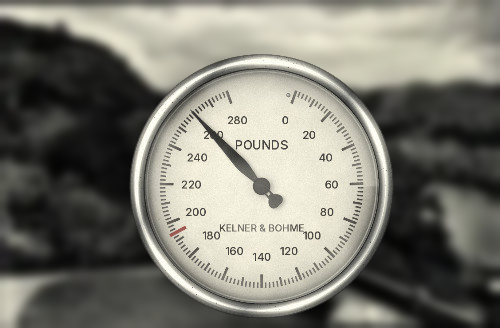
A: 260 lb
